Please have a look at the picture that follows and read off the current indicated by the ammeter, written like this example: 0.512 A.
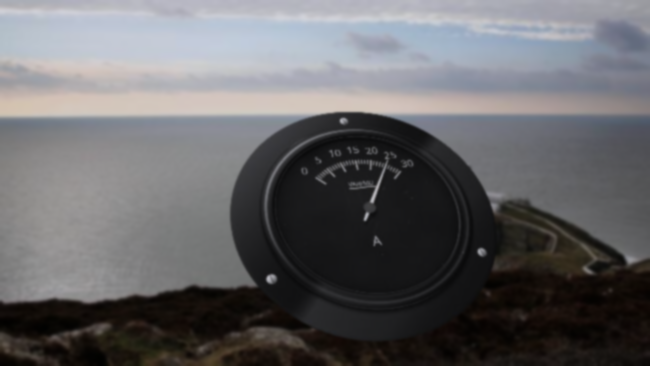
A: 25 A
